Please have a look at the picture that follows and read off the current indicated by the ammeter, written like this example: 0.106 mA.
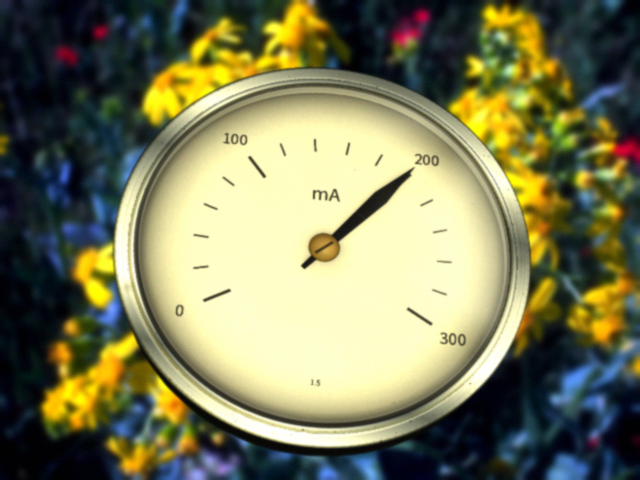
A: 200 mA
